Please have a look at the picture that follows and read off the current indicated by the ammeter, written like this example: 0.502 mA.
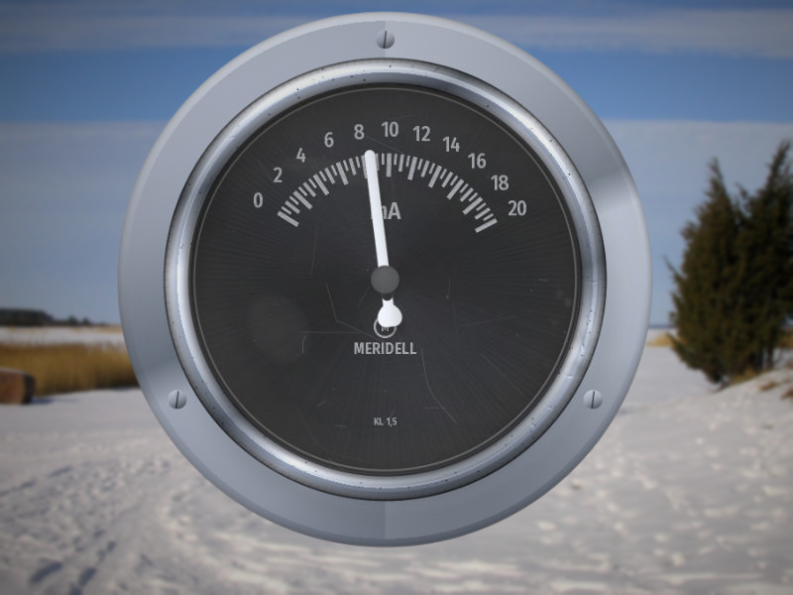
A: 8.5 mA
